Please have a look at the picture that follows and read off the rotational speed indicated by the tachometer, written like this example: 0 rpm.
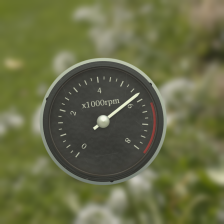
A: 5750 rpm
